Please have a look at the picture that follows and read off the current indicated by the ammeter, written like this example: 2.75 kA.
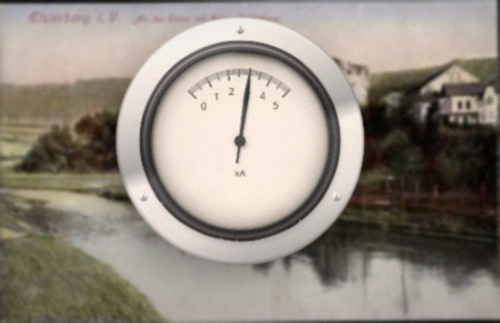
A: 3 kA
